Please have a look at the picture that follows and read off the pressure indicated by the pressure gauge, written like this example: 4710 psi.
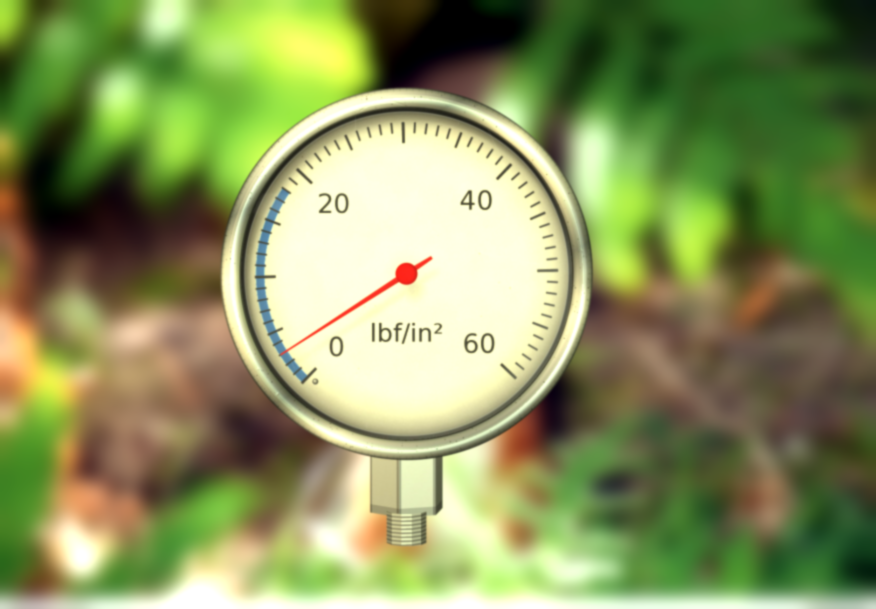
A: 3 psi
